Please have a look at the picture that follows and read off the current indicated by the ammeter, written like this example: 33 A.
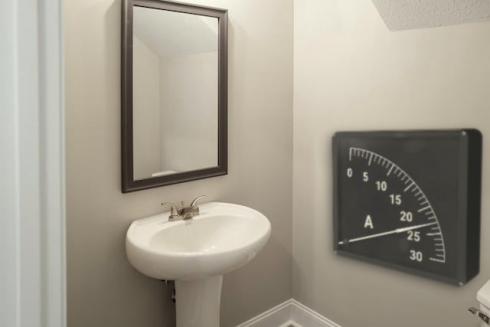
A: 23 A
